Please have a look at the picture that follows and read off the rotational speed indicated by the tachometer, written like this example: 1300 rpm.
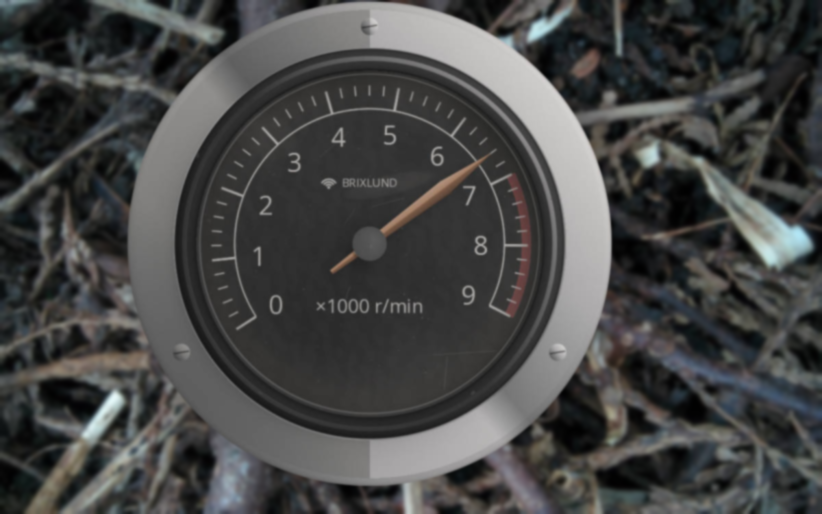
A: 6600 rpm
